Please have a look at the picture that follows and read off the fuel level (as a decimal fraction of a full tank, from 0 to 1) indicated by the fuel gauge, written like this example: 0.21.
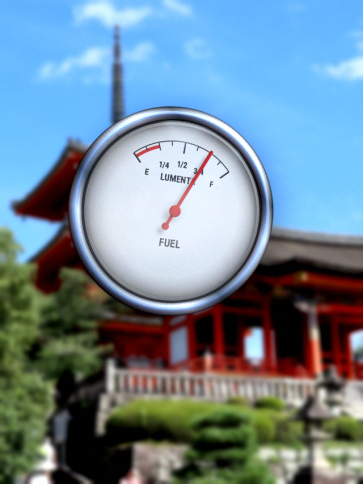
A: 0.75
